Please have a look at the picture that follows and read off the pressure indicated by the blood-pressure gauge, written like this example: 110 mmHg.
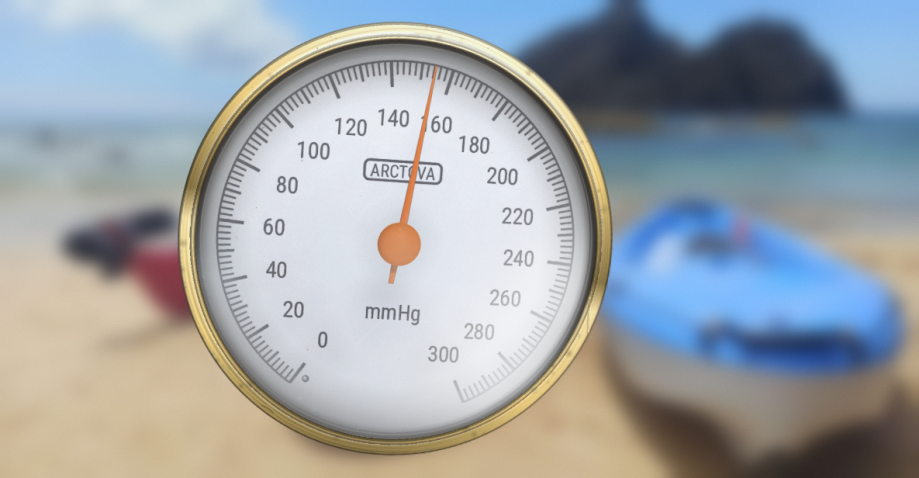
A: 154 mmHg
